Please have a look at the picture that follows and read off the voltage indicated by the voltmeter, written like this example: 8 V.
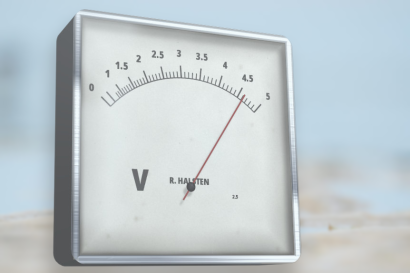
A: 4.6 V
